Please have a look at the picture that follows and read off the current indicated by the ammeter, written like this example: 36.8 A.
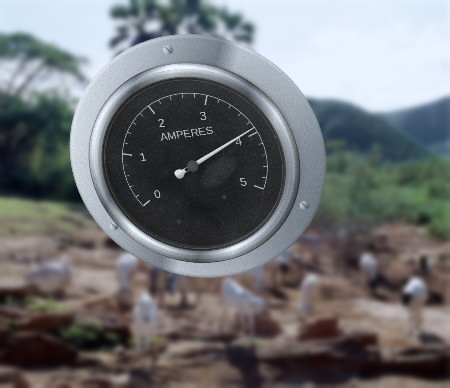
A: 3.9 A
